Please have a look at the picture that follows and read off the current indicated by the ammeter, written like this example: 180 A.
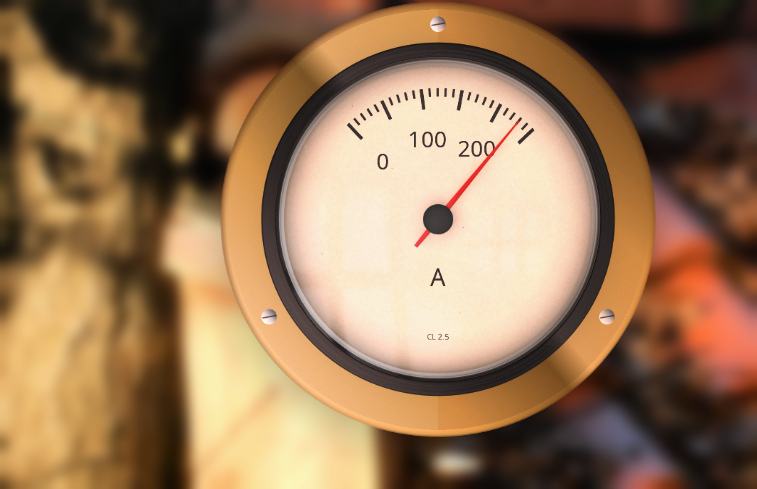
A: 230 A
